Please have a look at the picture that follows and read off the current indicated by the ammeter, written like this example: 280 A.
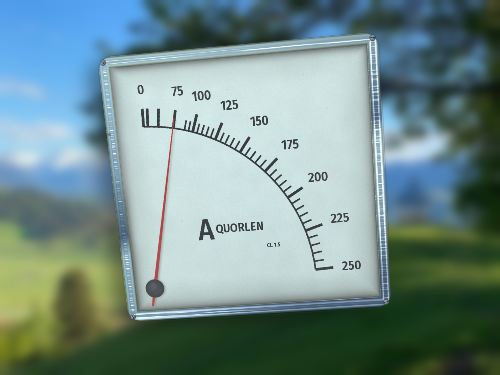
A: 75 A
